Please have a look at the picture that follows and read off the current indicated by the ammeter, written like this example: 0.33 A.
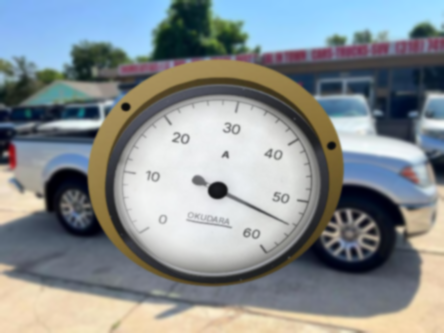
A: 54 A
